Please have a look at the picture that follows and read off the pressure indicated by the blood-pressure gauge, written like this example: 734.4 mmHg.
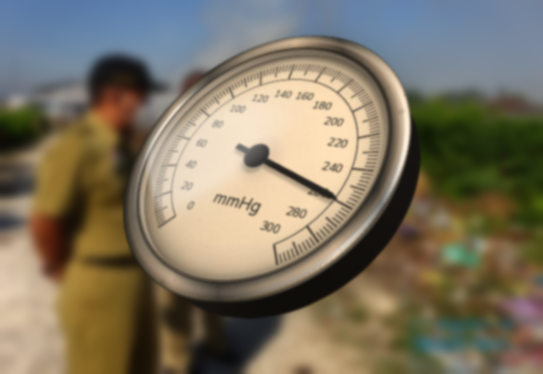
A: 260 mmHg
